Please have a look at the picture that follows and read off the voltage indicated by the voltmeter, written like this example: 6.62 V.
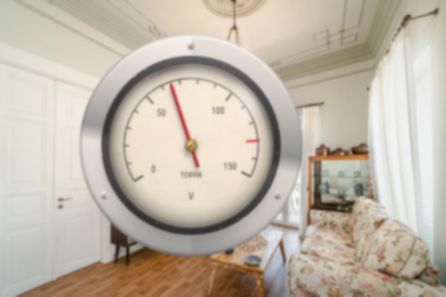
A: 65 V
